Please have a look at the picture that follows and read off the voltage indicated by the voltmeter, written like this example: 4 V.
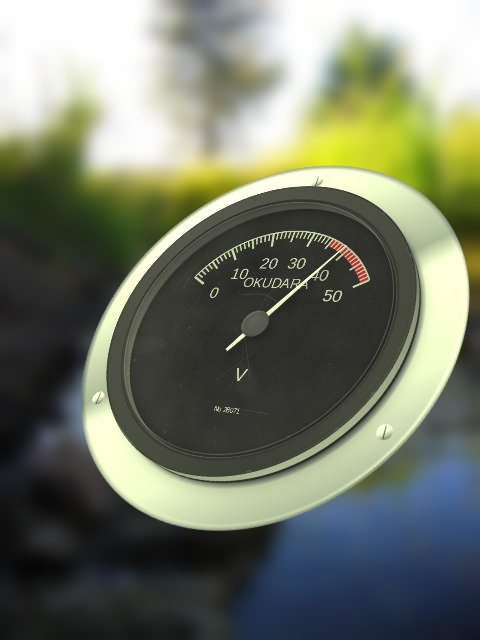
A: 40 V
